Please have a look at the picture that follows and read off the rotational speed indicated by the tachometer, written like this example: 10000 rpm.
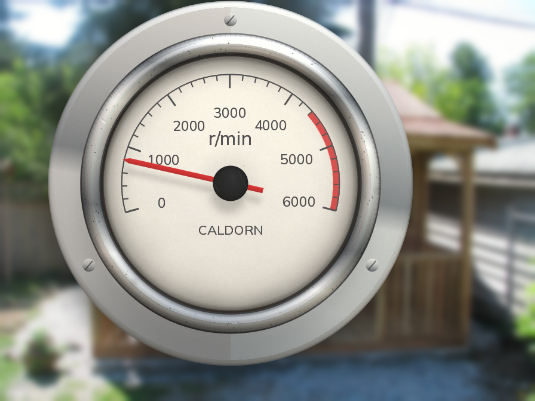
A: 800 rpm
